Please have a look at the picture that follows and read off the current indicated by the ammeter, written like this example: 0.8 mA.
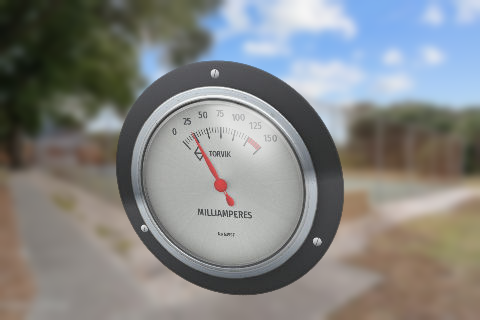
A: 25 mA
